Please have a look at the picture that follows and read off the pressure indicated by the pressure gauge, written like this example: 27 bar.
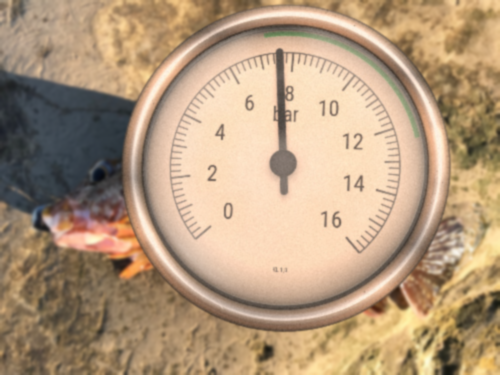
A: 7.6 bar
